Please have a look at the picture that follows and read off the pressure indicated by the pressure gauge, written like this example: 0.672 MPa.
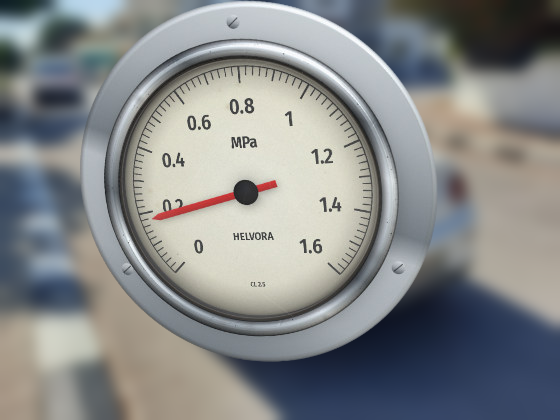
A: 0.18 MPa
